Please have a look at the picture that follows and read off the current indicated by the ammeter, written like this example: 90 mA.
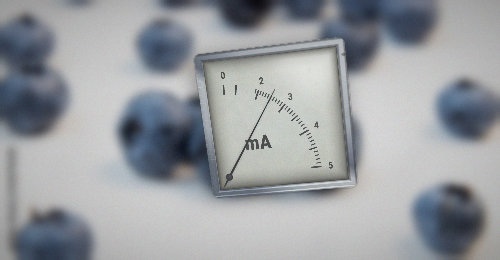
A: 2.5 mA
